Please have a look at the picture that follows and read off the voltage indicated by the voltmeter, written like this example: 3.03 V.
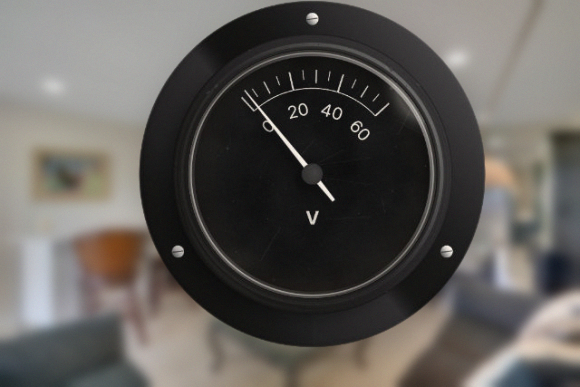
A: 2.5 V
